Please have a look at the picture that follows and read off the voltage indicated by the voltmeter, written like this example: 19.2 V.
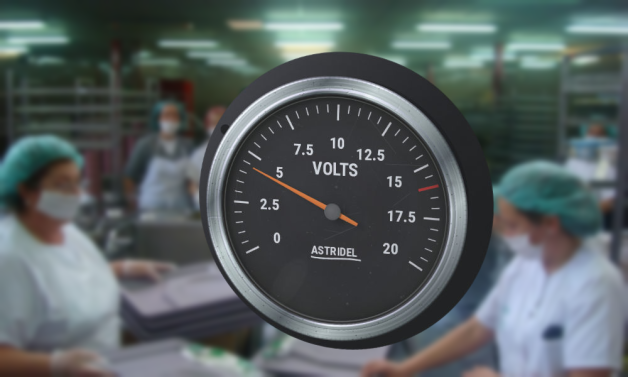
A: 4.5 V
